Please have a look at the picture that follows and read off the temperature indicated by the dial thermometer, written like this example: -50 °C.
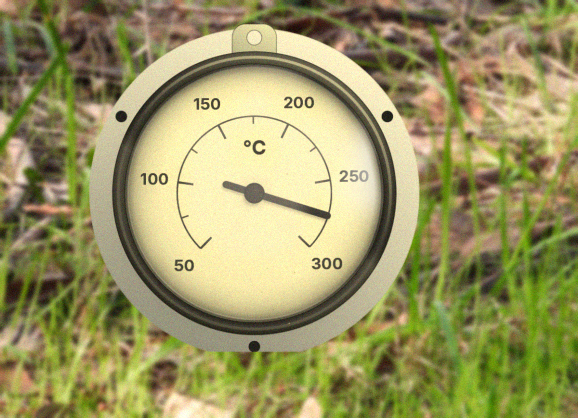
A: 275 °C
